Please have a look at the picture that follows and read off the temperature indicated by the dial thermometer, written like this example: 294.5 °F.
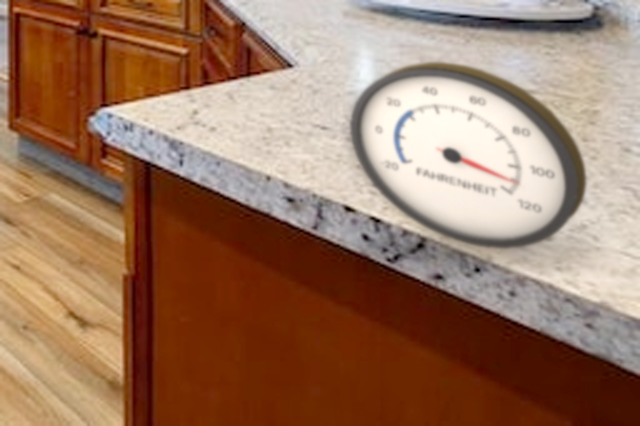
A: 110 °F
